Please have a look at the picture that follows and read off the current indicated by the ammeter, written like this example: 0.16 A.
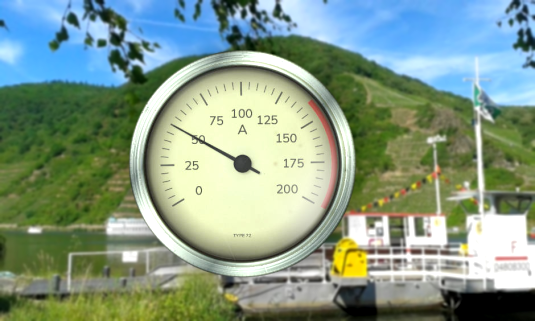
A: 50 A
